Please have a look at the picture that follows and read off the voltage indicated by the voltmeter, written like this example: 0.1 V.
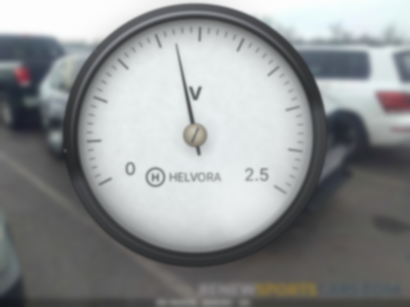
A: 1.1 V
